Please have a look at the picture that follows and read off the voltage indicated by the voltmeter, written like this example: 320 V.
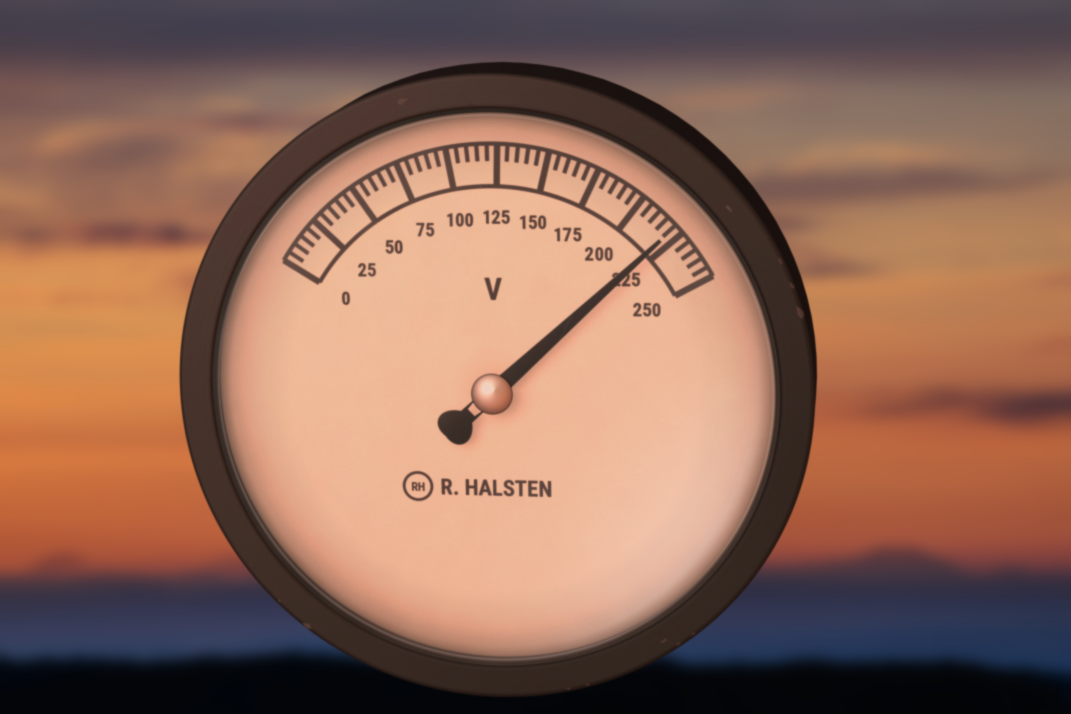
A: 220 V
